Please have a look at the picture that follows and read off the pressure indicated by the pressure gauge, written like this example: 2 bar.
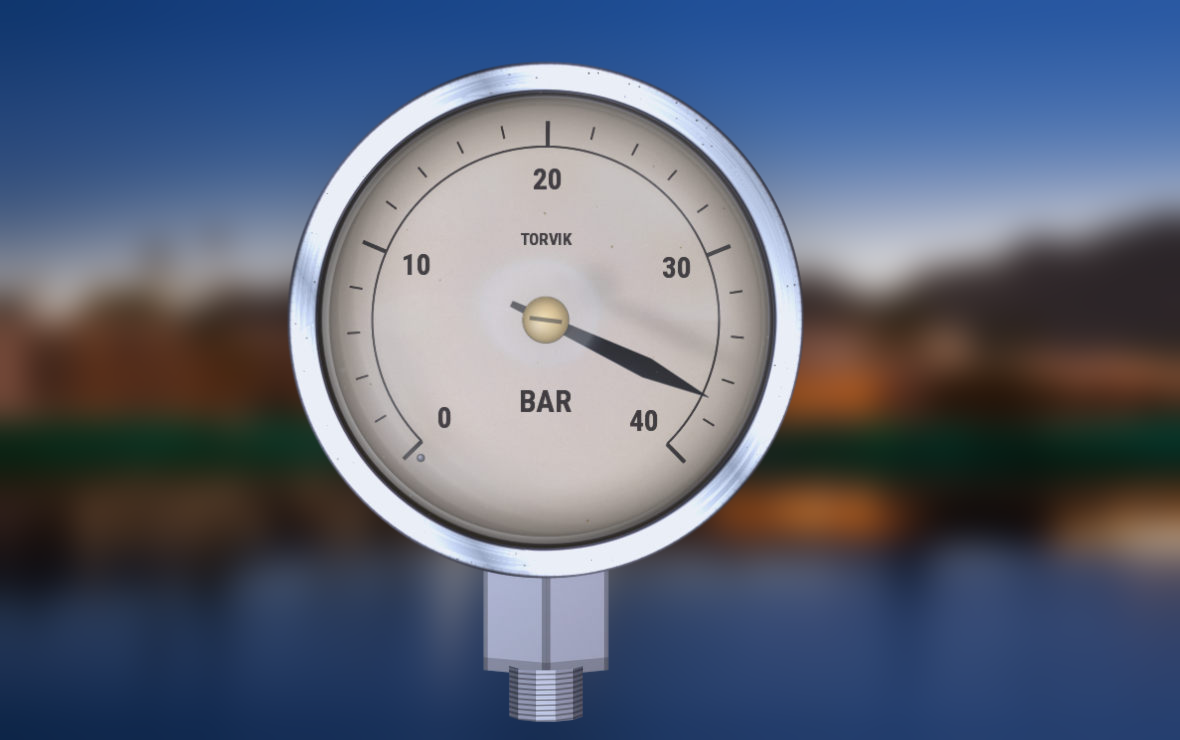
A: 37 bar
